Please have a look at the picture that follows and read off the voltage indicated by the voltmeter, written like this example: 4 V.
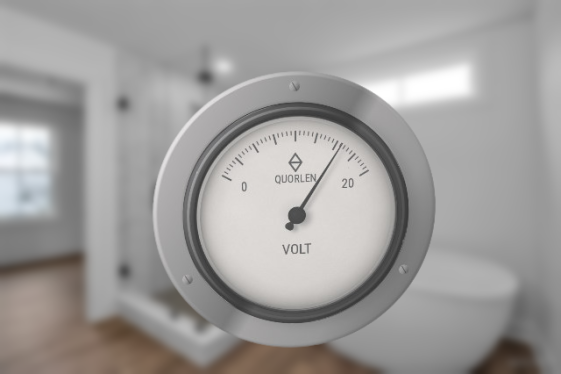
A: 15.5 V
